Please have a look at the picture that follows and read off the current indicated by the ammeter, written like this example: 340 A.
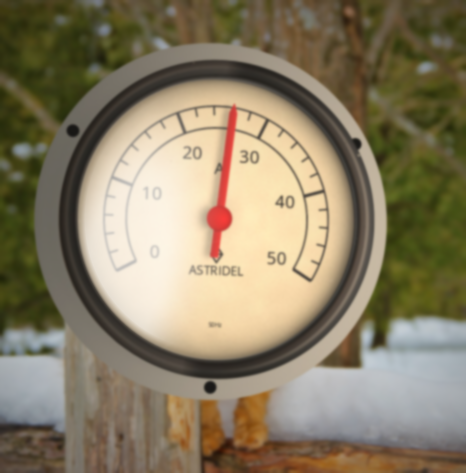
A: 26 A
